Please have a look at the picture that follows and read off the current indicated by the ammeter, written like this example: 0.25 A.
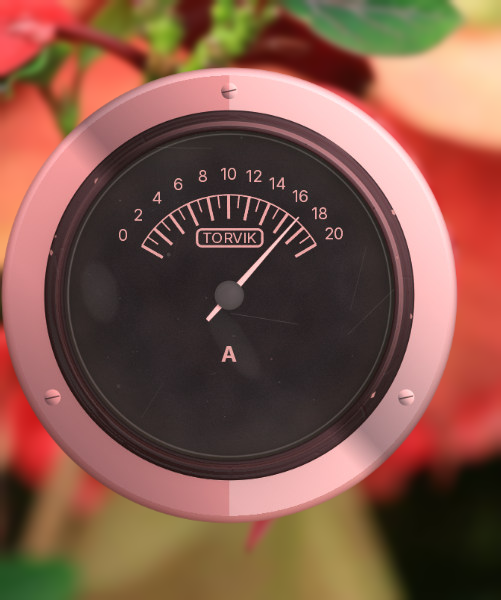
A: 17 A
